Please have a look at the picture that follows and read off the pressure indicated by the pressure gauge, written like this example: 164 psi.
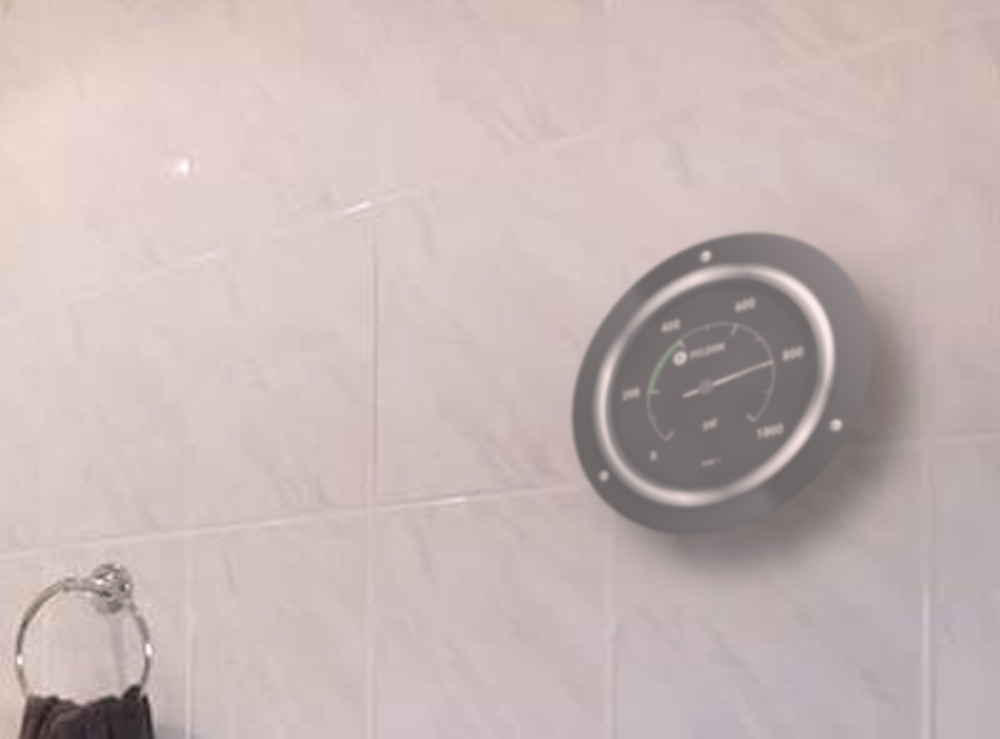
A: 800 psi
